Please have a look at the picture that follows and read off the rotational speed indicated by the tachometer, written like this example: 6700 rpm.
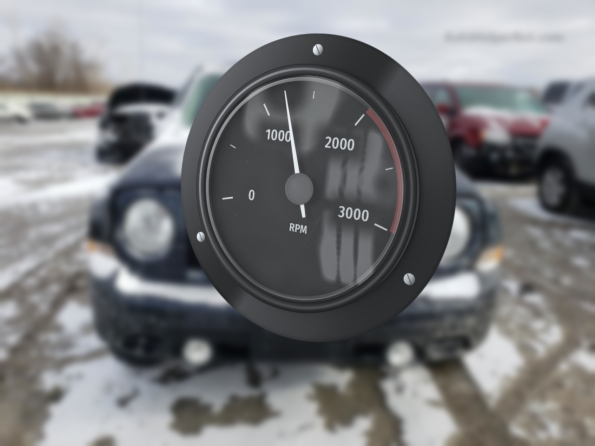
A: 1250 rpm
